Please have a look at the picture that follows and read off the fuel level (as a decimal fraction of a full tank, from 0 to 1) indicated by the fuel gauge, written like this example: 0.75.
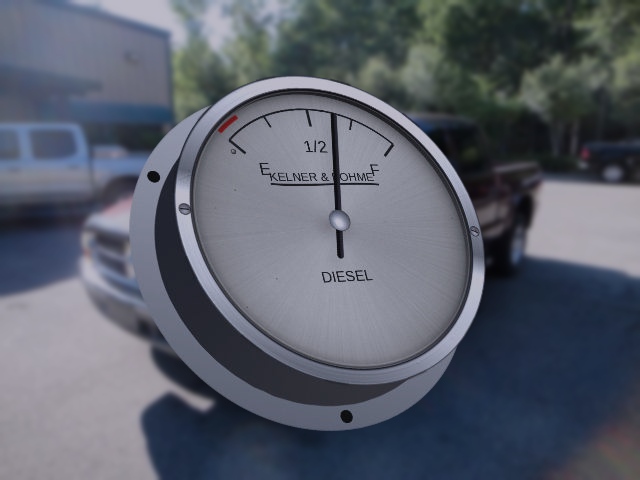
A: 0.625
